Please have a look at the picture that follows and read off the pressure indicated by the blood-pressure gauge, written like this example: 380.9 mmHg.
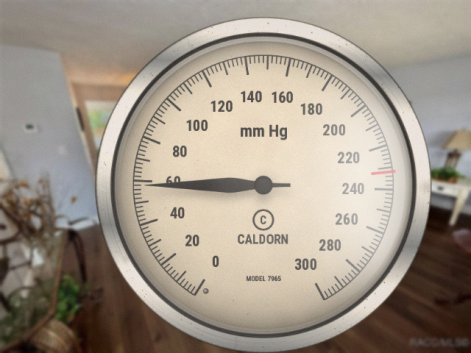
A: 58 mmHg
